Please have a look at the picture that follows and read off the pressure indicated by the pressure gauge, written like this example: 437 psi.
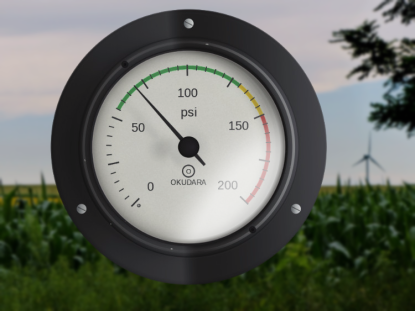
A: 70 psi
